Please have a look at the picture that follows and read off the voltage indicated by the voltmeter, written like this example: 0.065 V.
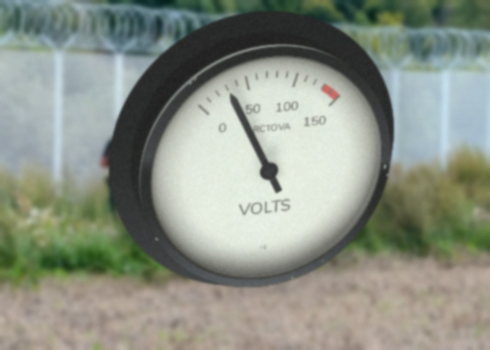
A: 30 V
